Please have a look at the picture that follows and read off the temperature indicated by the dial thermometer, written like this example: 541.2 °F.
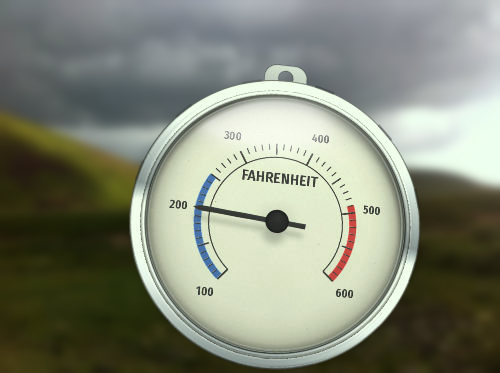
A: 200 °F
